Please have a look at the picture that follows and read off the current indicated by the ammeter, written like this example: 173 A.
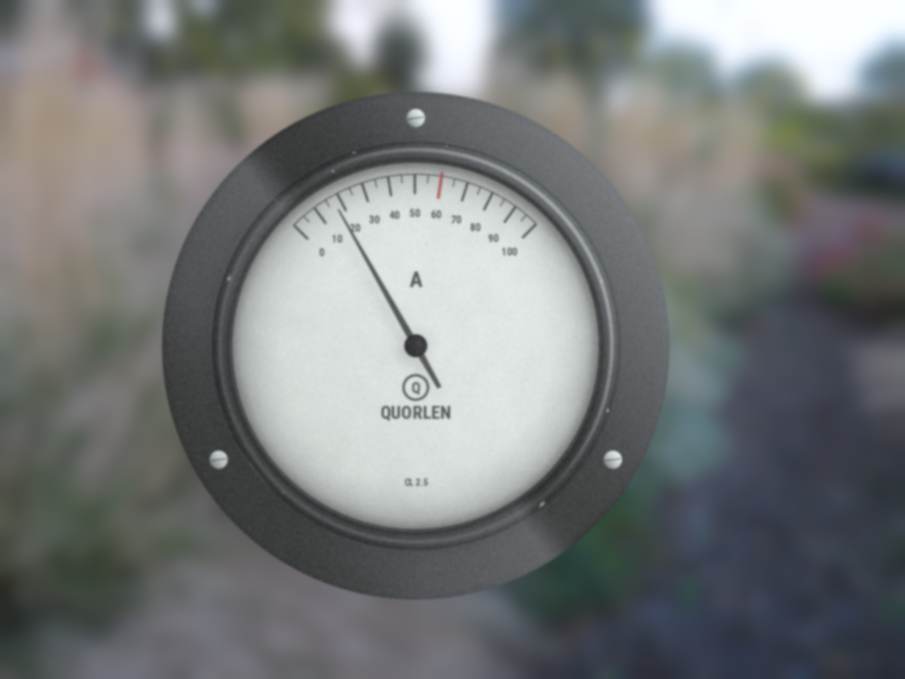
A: 17.5 A
